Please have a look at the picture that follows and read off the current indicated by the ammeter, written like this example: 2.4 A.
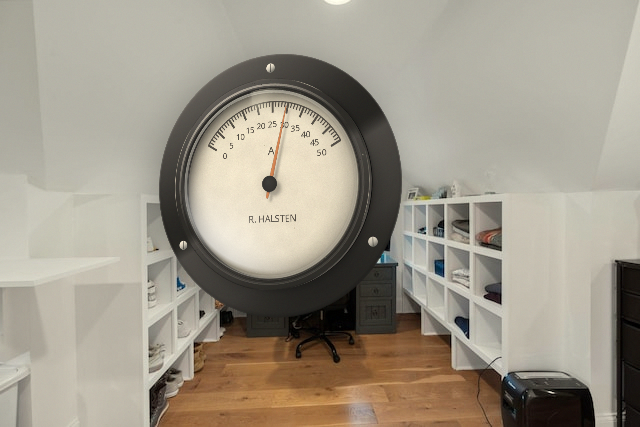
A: 30 A
